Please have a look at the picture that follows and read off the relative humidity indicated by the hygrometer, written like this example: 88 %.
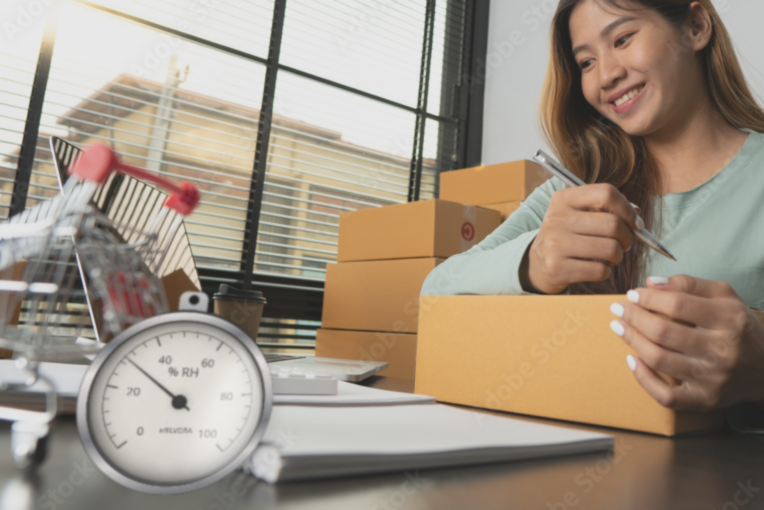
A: 30 %
